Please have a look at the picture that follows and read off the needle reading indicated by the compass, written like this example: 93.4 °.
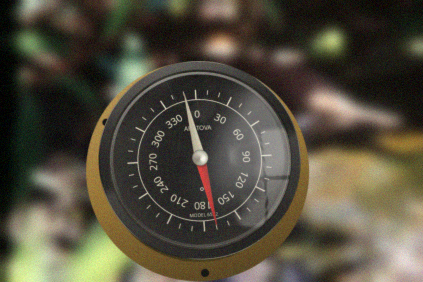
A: 170 °
